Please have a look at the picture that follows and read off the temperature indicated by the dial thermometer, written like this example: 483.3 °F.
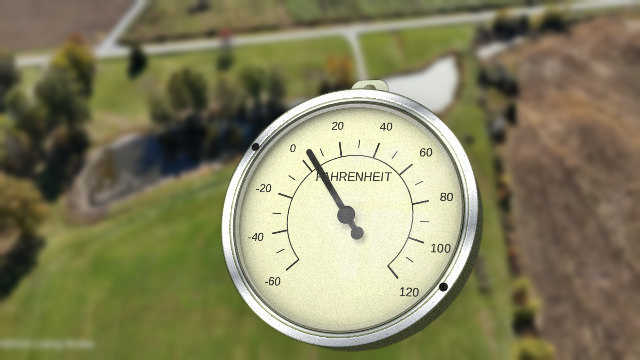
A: 5 °F
